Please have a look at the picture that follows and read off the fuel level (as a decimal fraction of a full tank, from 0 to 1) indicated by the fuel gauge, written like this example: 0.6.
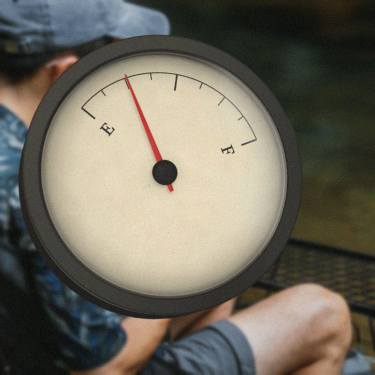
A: 0.25
